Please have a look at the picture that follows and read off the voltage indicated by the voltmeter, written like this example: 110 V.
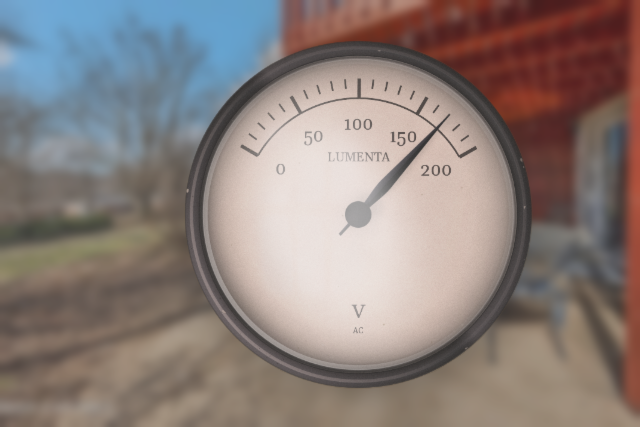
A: 170 V
